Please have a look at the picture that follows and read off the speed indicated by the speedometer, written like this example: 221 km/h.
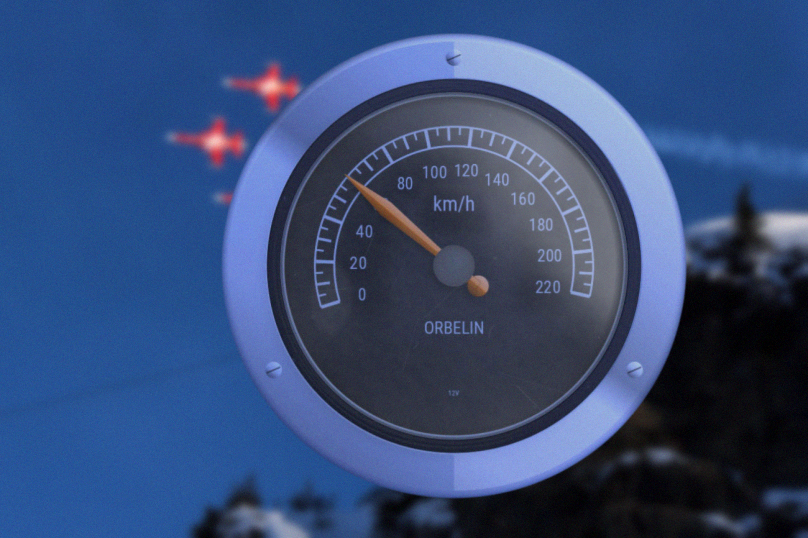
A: 60 km/h
